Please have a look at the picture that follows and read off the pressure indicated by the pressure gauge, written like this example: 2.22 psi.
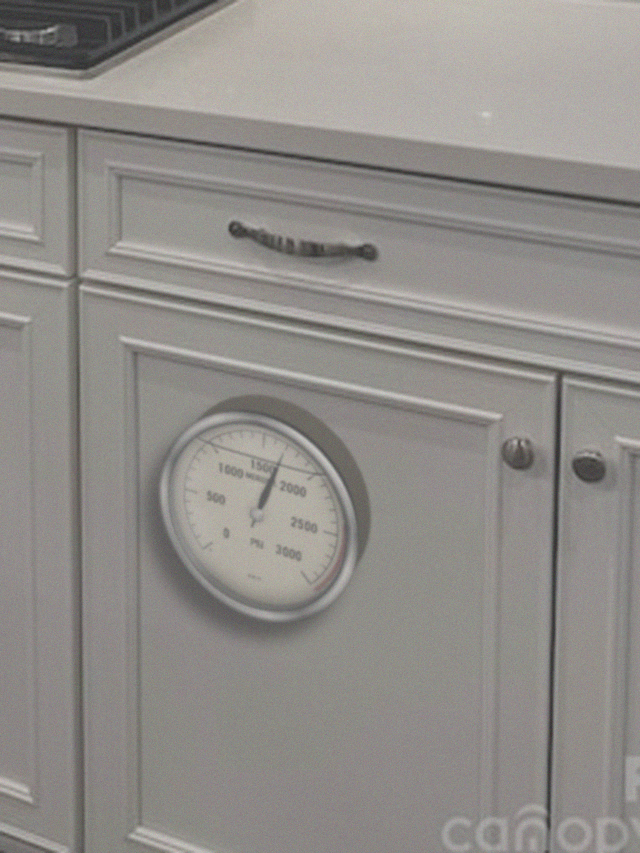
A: 1700 psi
